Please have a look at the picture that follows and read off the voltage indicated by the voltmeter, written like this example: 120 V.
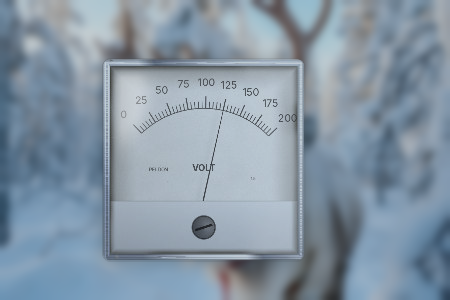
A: 125 V
